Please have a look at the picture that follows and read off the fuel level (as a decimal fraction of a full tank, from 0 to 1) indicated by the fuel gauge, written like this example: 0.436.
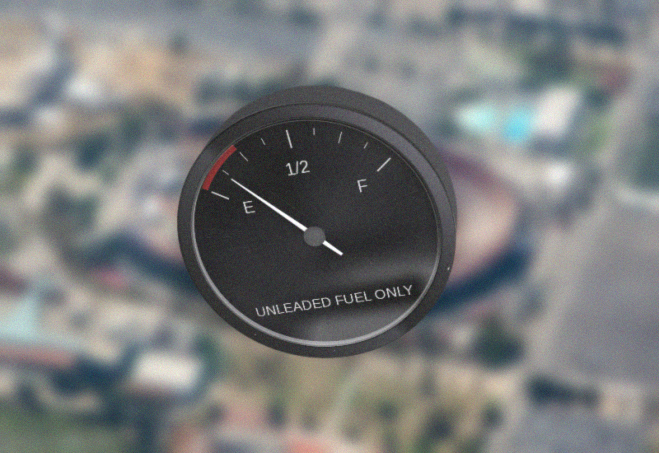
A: 0.125
